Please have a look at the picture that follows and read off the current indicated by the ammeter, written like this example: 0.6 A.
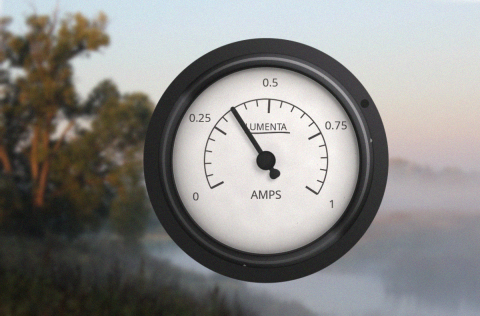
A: 0.35 A
